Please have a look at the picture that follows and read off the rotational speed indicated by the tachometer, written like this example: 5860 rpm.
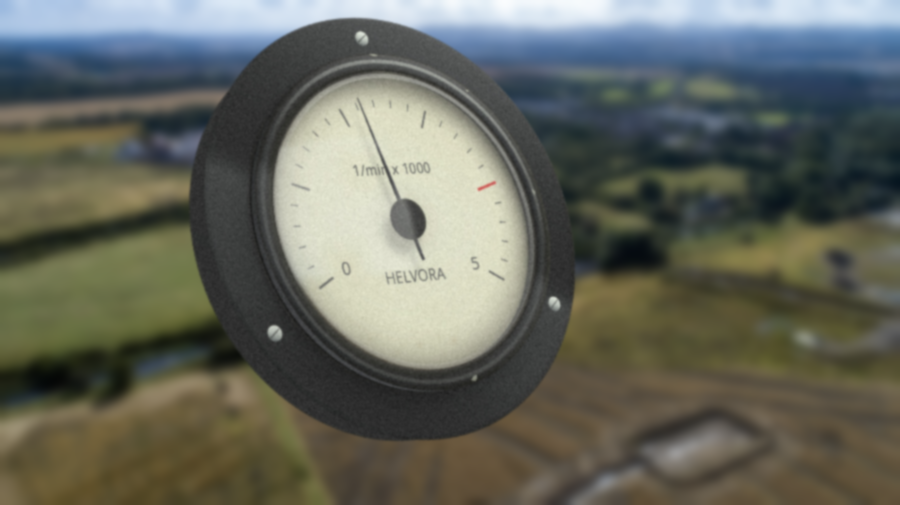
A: 2200 rpm
